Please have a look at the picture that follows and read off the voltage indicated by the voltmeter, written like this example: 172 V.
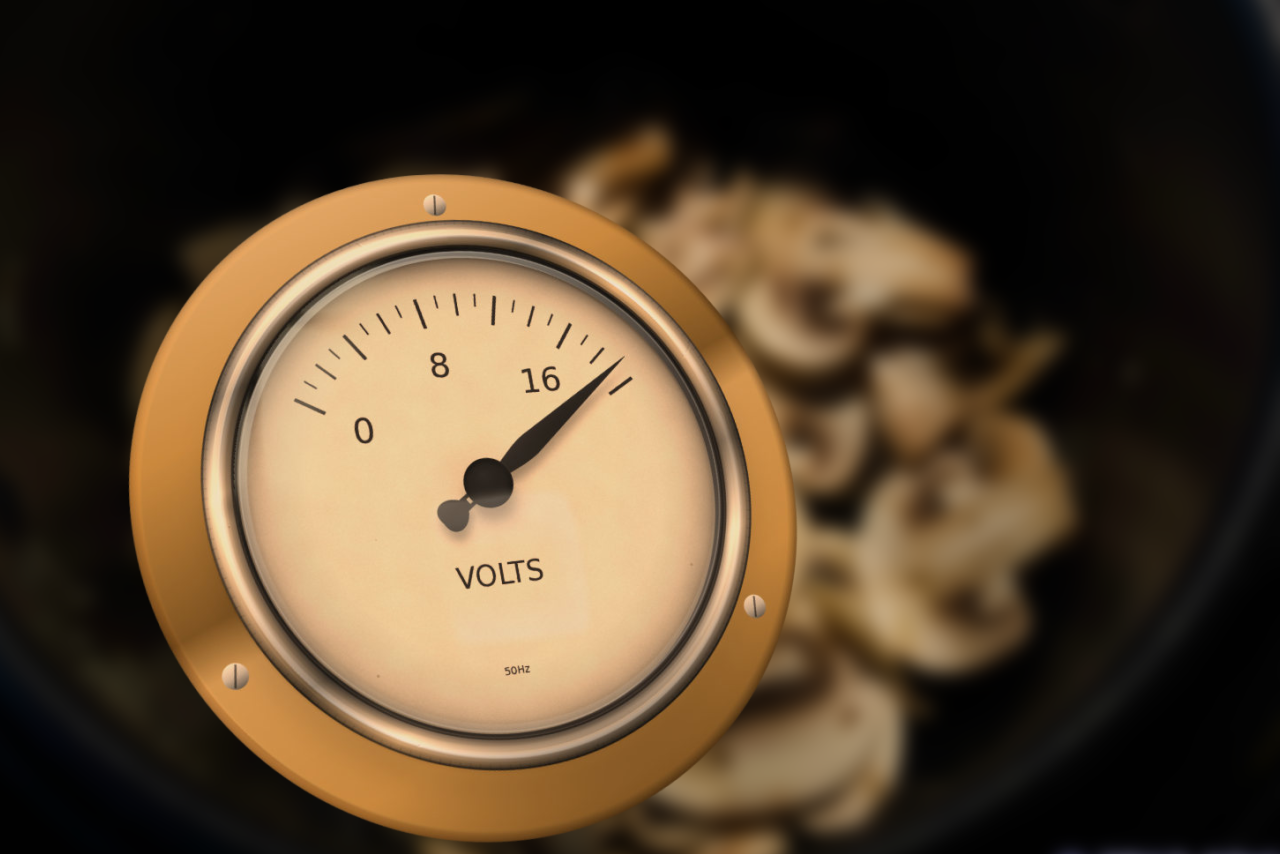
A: 19 V
